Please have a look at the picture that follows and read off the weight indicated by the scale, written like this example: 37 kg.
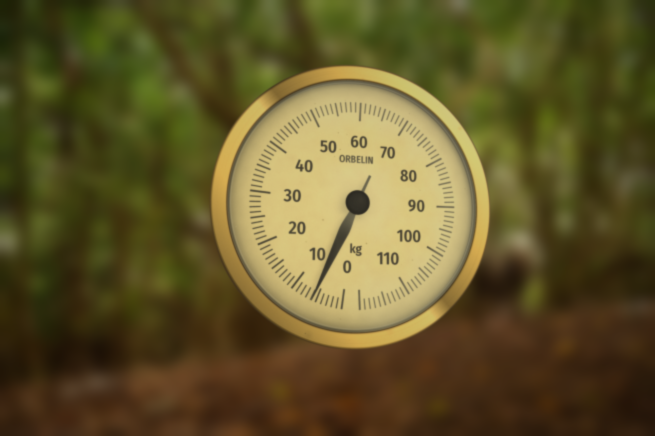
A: 6 kg
